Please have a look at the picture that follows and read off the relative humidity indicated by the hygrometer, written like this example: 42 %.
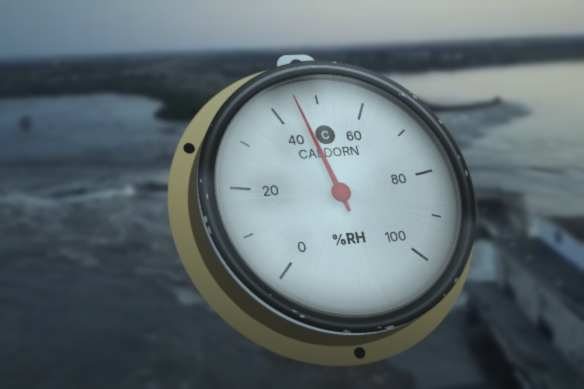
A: 45 %
